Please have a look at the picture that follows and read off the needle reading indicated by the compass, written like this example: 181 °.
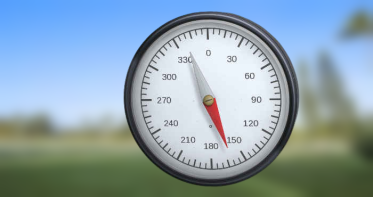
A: 160 °
